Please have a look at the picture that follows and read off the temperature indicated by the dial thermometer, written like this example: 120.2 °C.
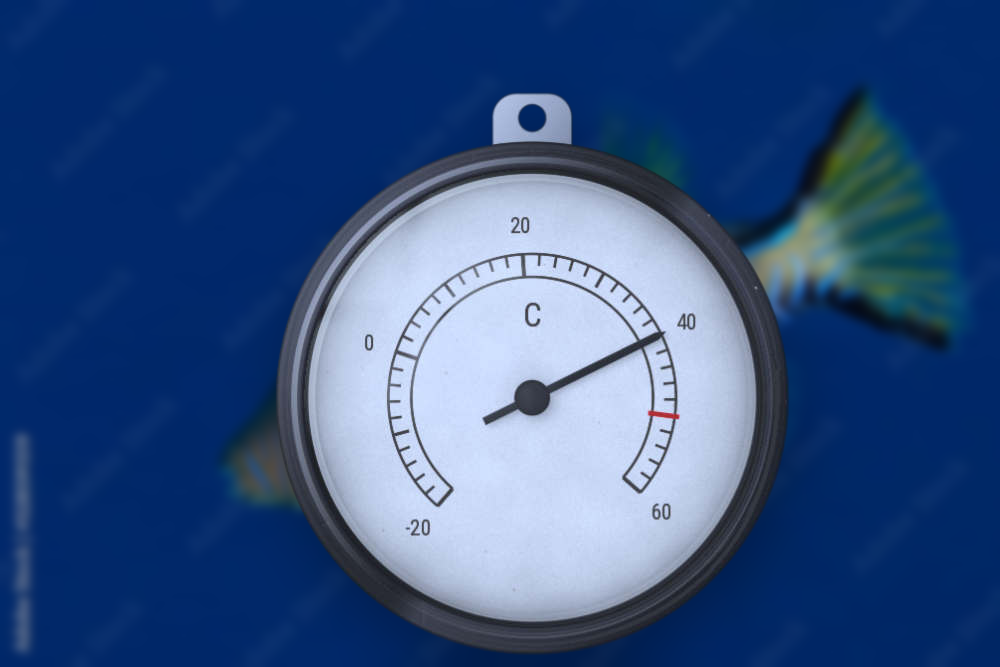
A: 40 °C
